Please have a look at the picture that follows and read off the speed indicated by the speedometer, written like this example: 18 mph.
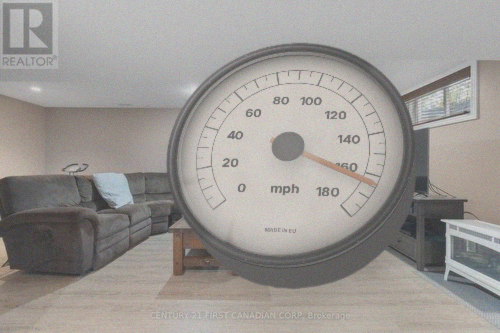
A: 165 mph
